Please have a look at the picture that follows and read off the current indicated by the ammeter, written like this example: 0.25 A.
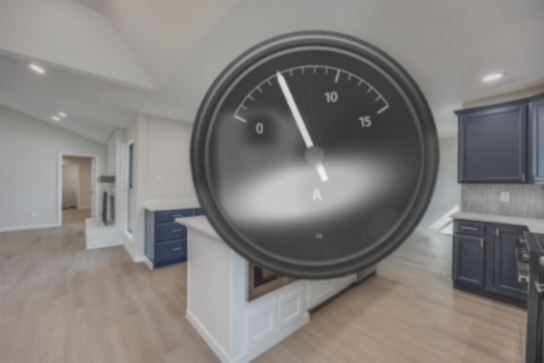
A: 5 A
